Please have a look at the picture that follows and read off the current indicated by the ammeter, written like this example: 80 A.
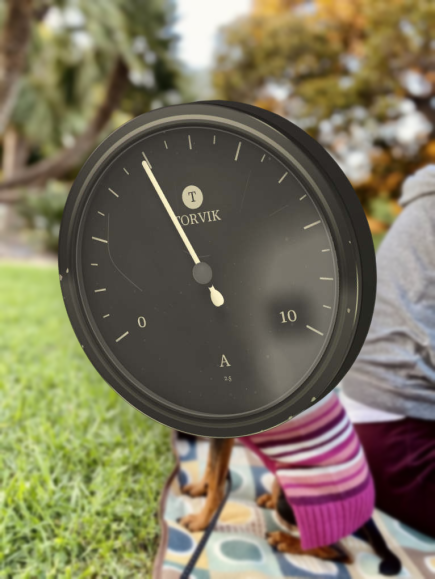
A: 4 A
